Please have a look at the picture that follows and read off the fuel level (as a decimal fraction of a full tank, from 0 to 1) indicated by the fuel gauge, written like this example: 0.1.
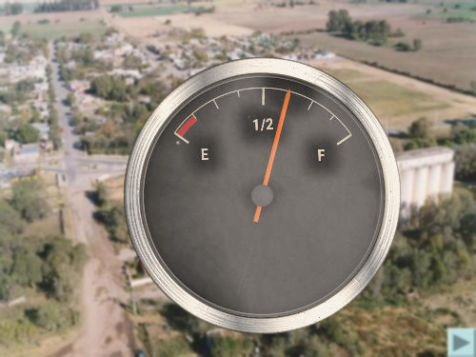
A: 0.625
